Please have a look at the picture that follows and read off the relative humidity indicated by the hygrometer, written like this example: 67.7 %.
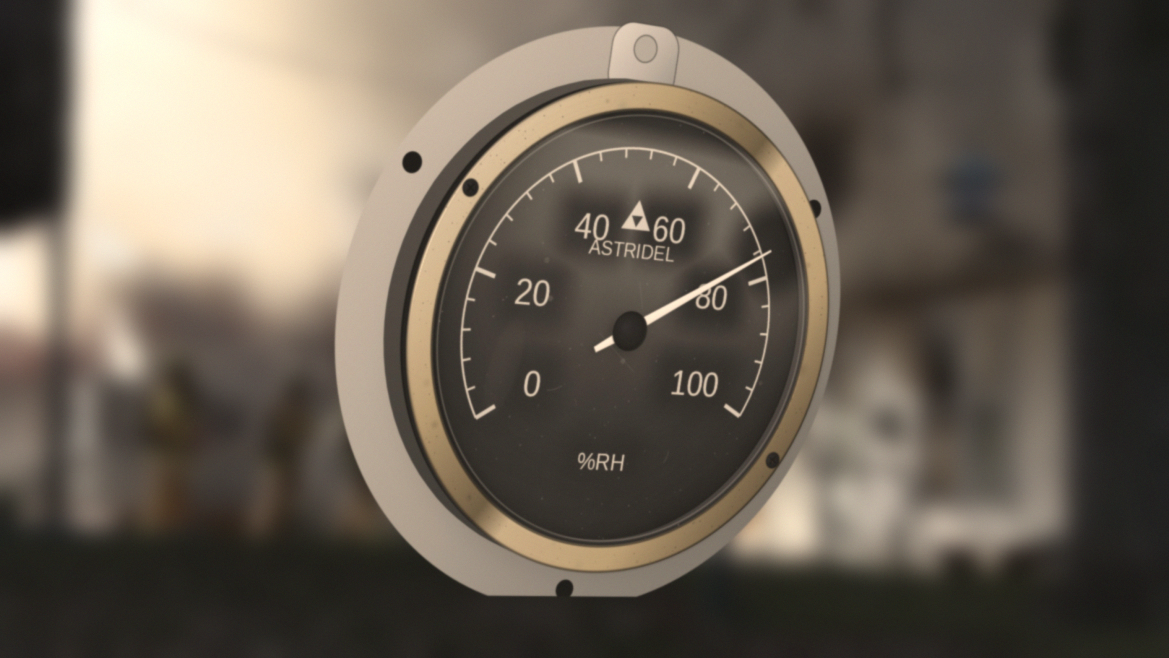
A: 76 %
